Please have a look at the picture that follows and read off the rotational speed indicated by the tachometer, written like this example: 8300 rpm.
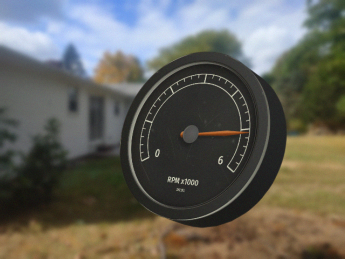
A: 5100 rpm
